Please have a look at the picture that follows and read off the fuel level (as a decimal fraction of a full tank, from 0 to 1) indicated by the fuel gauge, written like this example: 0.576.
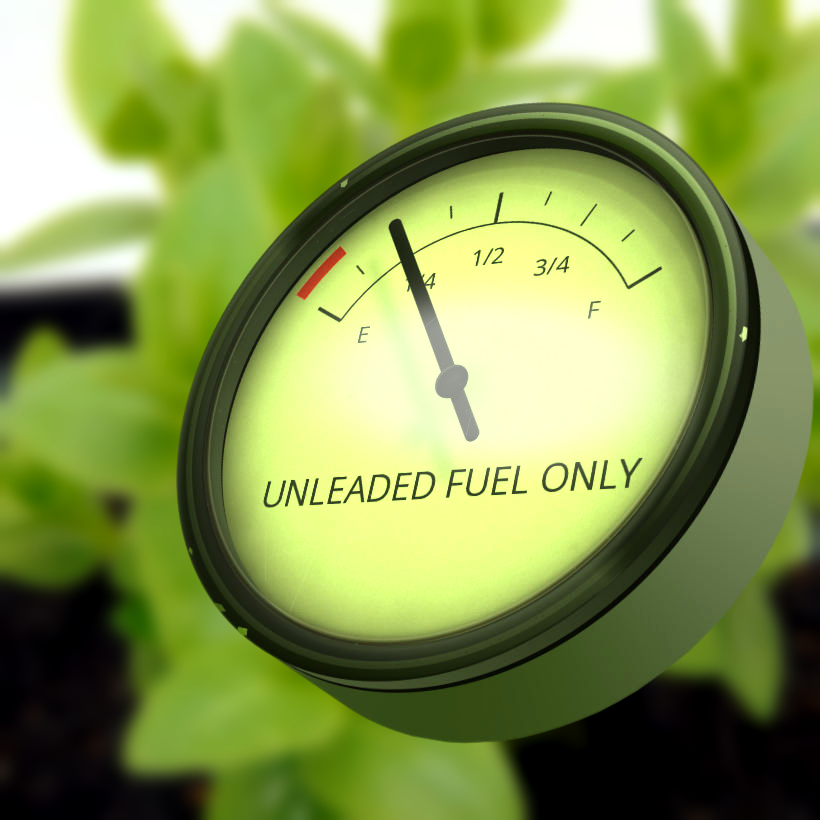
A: 0.25
